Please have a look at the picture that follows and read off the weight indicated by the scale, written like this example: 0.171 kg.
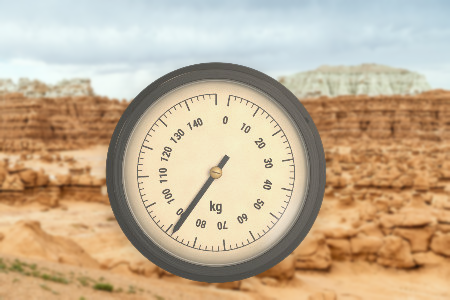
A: 88 kg
